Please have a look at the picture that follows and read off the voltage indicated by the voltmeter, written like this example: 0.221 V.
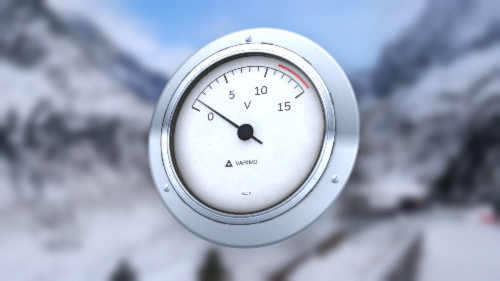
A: 1 V
